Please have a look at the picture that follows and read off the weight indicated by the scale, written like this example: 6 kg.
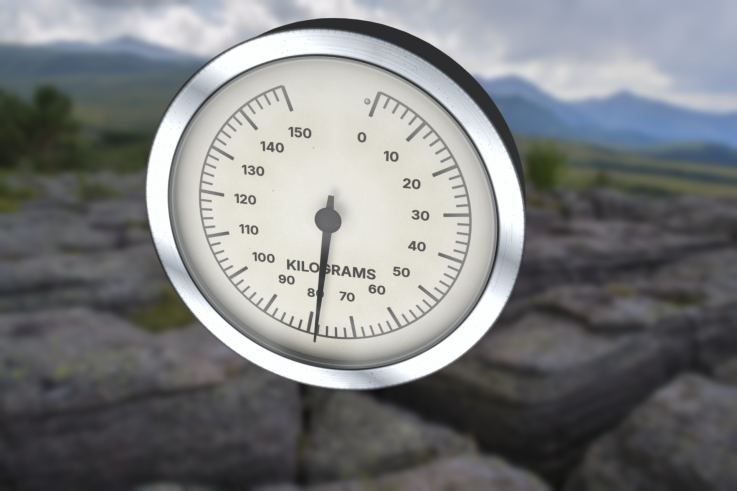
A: 78 kg
